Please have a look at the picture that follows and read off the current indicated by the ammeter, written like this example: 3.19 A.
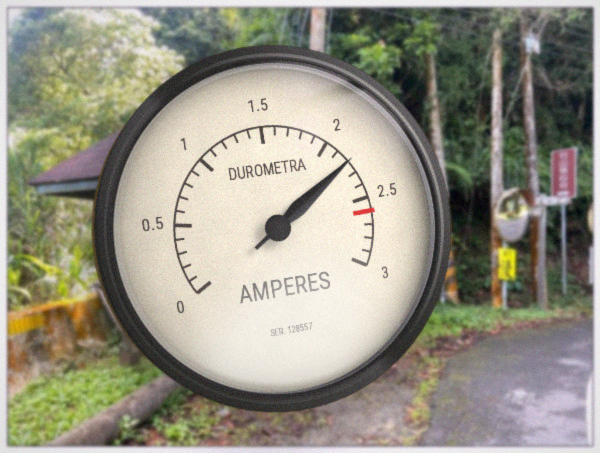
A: 2.2 A
